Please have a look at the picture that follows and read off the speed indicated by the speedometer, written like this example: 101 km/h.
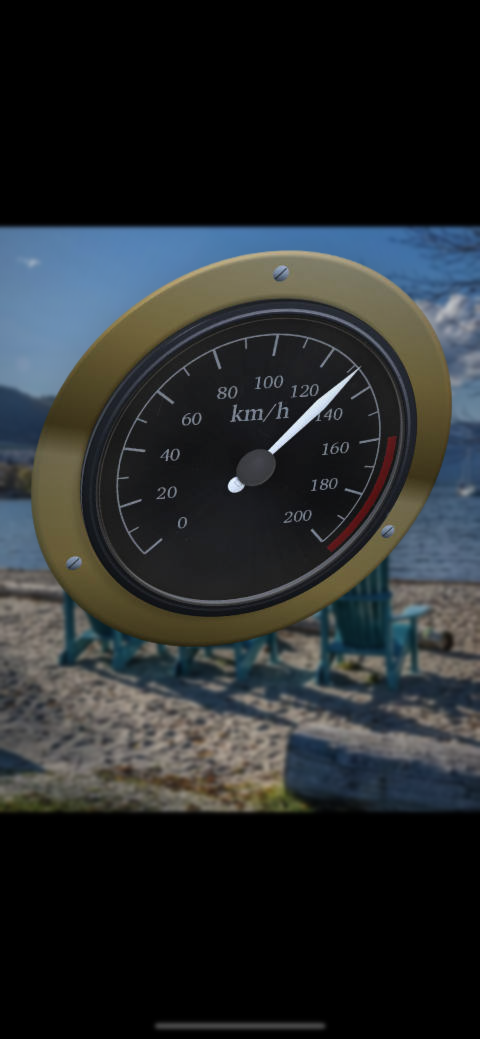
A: 130 km/h
